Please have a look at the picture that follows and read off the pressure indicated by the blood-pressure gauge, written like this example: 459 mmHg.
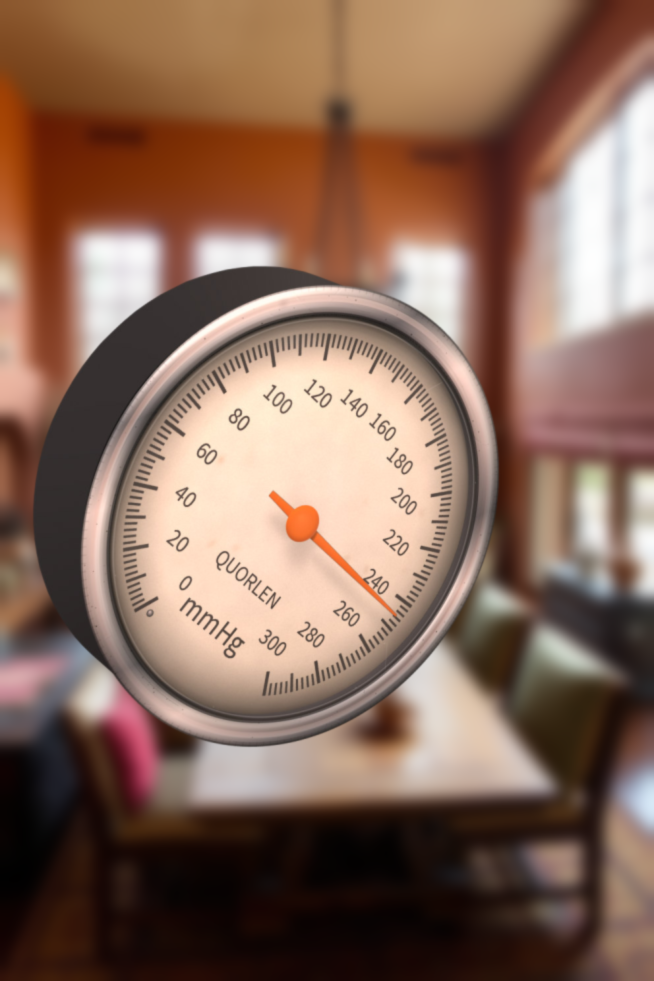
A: 246 mmHg
